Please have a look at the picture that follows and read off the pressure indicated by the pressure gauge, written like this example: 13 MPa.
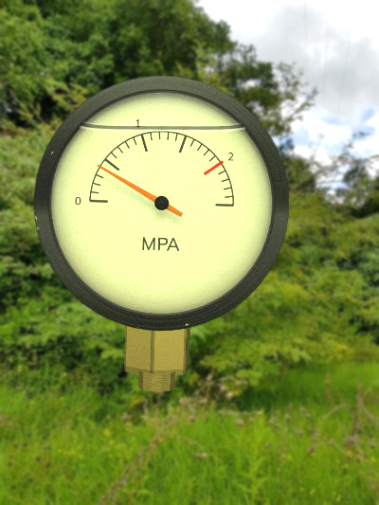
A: 0.4 MPa
